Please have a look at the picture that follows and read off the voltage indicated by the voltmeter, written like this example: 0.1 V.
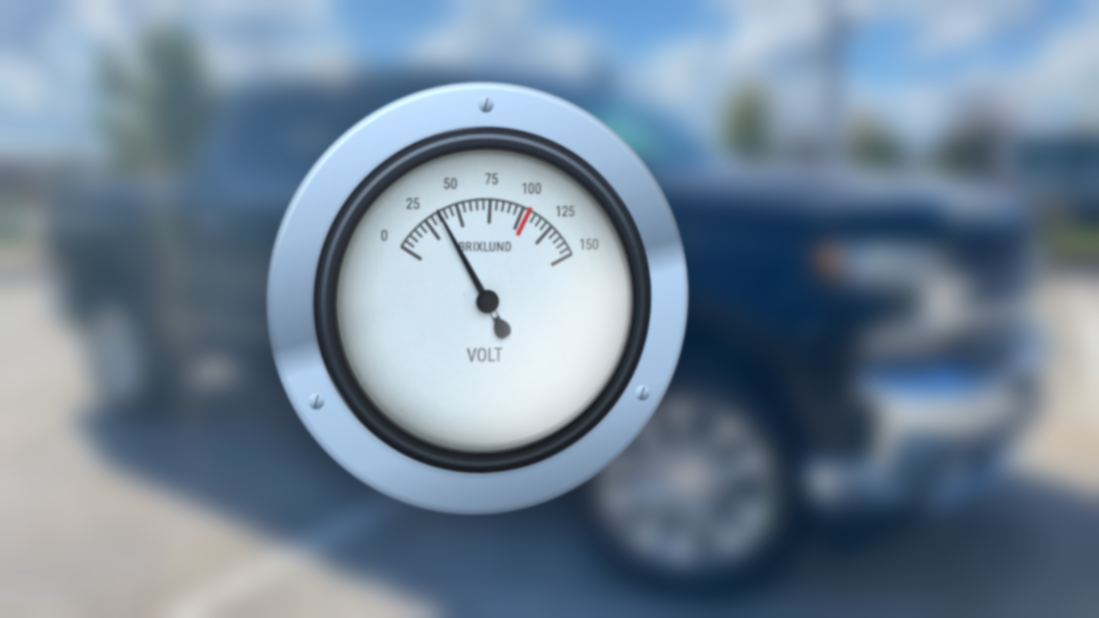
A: 35 V
